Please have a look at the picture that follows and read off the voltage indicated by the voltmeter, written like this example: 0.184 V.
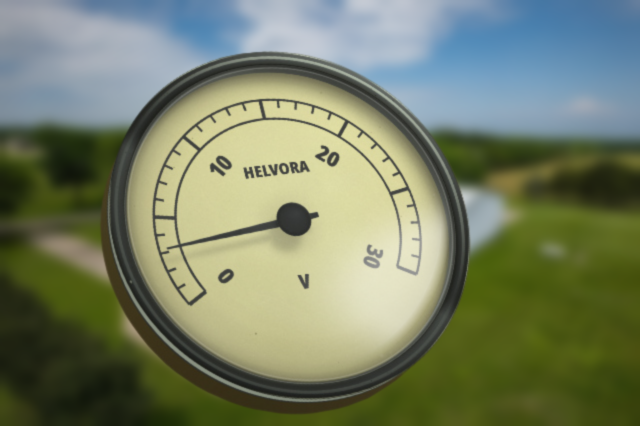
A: 3 V
